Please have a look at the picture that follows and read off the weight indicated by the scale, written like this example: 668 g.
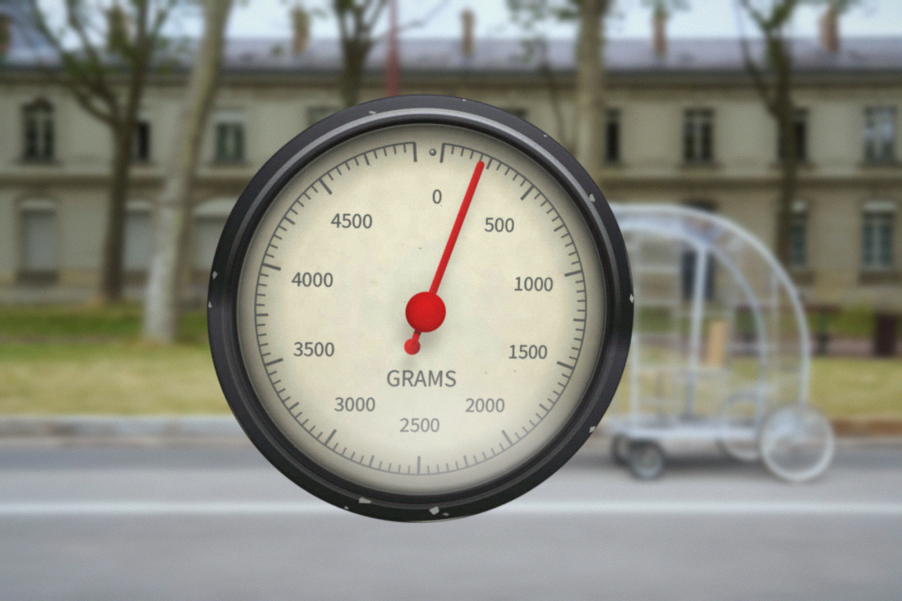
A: 200 g
